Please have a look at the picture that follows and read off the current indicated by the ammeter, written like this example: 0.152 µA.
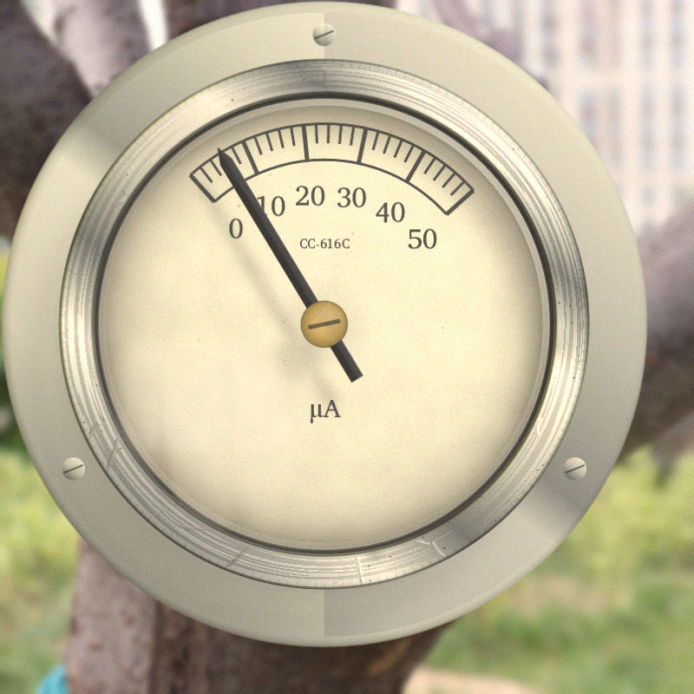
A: 6 µA
